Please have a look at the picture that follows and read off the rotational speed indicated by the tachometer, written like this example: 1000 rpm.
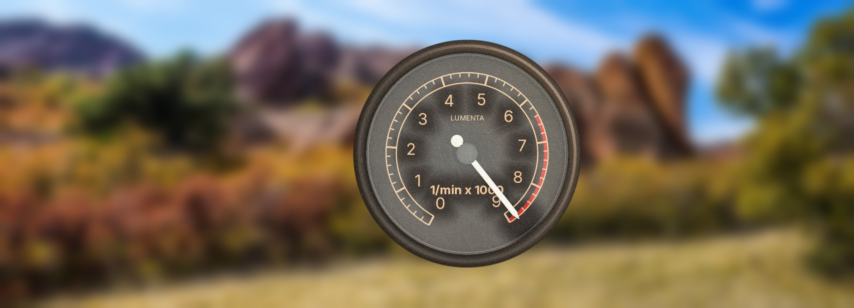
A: 8800 rpm
